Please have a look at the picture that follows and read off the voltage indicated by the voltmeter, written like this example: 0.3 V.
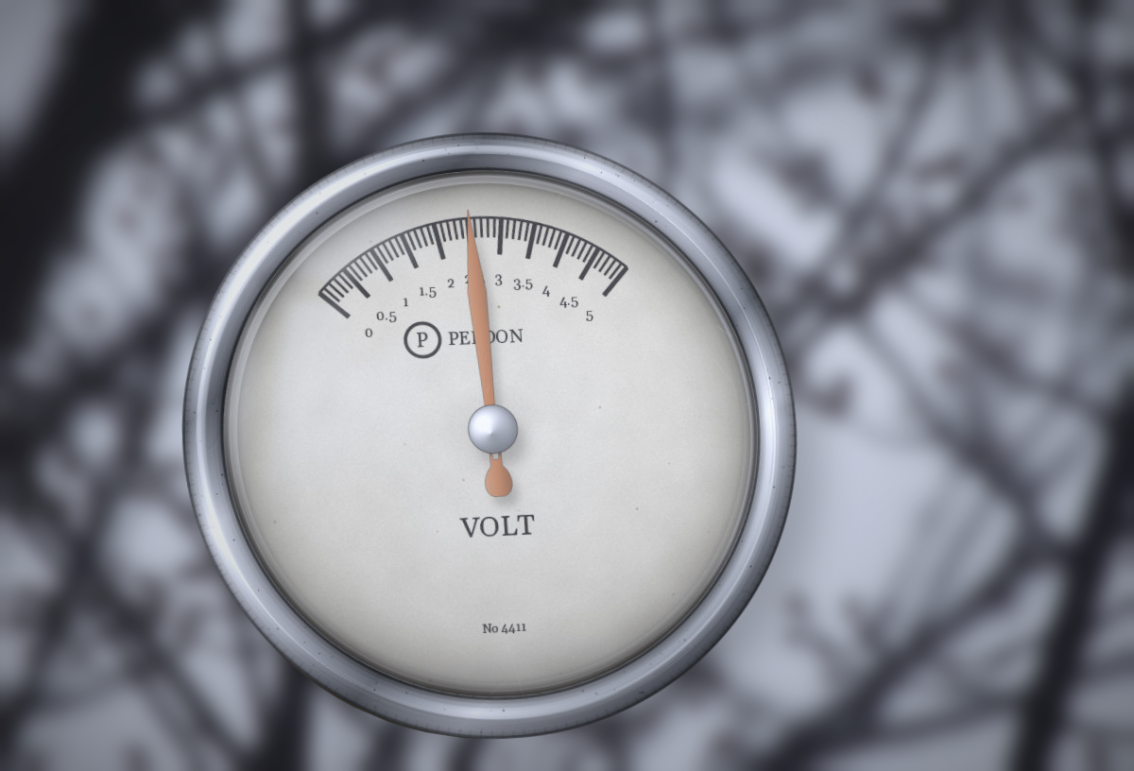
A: 2.5 V
